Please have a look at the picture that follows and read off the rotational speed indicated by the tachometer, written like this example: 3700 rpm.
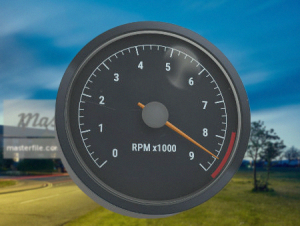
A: 8600 rpm
